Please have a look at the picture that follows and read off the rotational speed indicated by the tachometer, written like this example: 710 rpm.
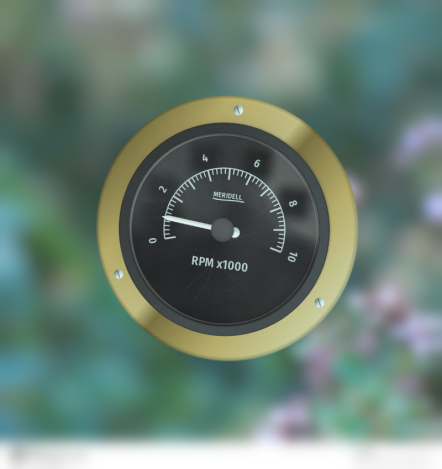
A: 1000 rpm
